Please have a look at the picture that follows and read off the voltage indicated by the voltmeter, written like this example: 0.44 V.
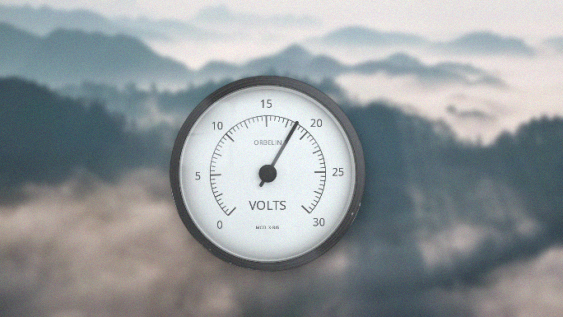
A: 18.5 V
